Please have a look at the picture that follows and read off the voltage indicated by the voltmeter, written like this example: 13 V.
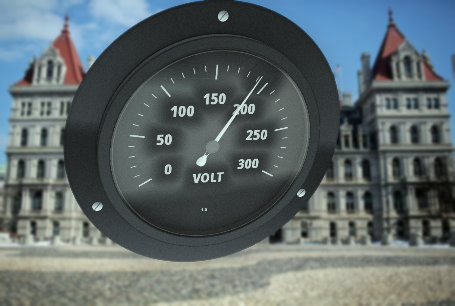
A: 190 V
